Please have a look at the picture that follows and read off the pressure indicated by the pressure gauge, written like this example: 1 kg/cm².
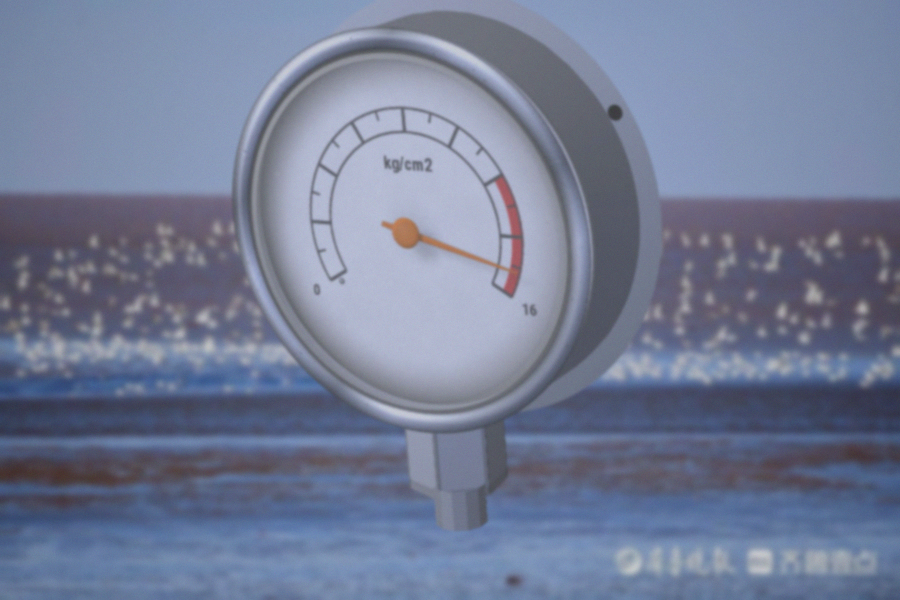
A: 15 kg/cm²
